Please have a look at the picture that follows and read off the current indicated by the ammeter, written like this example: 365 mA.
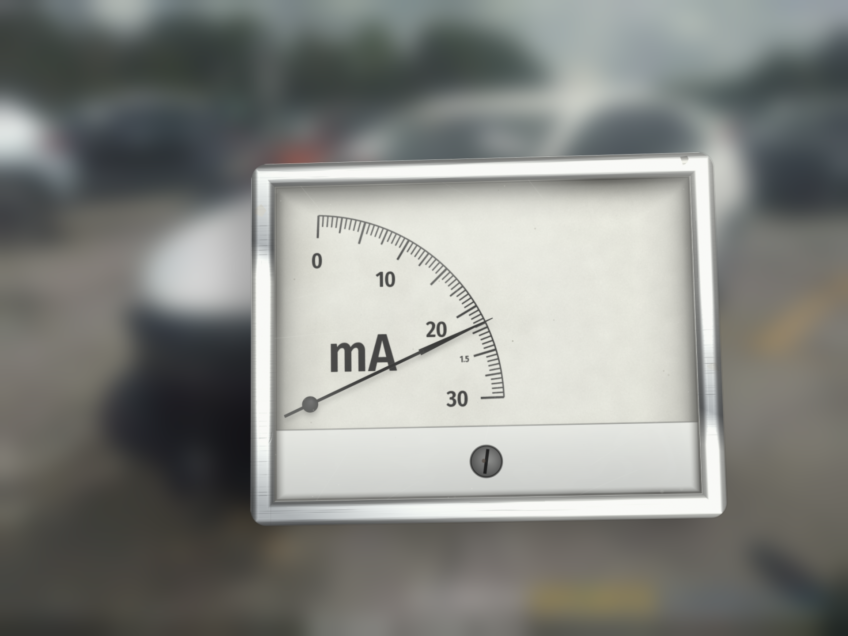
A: 22 mA
